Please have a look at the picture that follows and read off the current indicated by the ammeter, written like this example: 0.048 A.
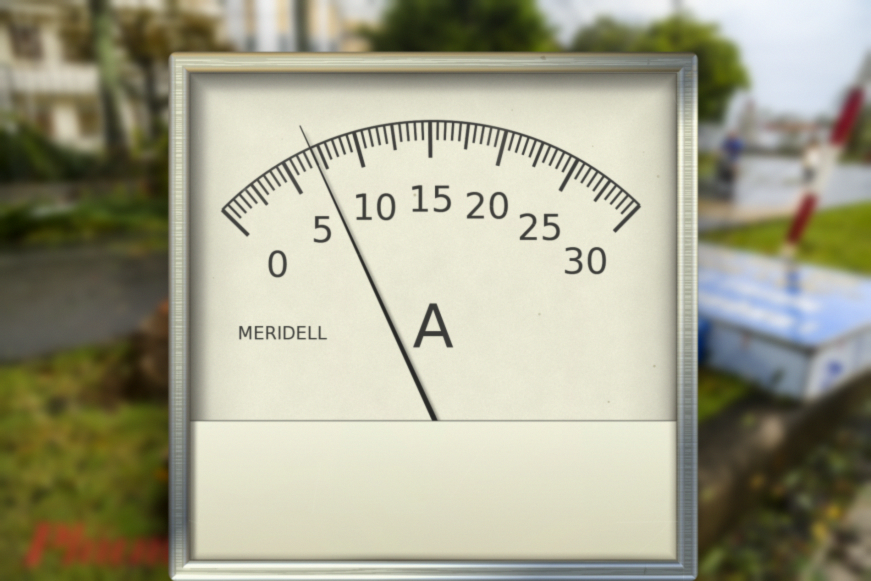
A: 7 A
